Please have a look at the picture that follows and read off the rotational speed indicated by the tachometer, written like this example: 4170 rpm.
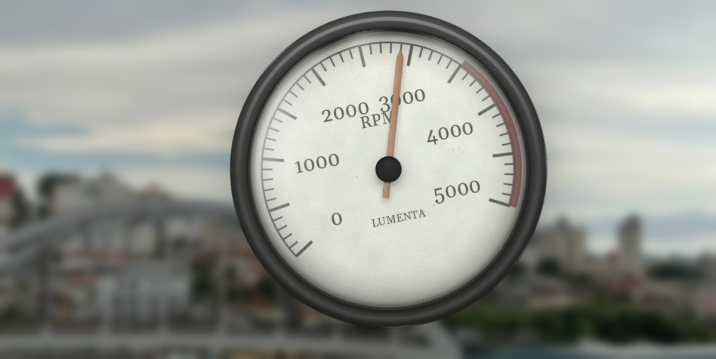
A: 2900 rpm
